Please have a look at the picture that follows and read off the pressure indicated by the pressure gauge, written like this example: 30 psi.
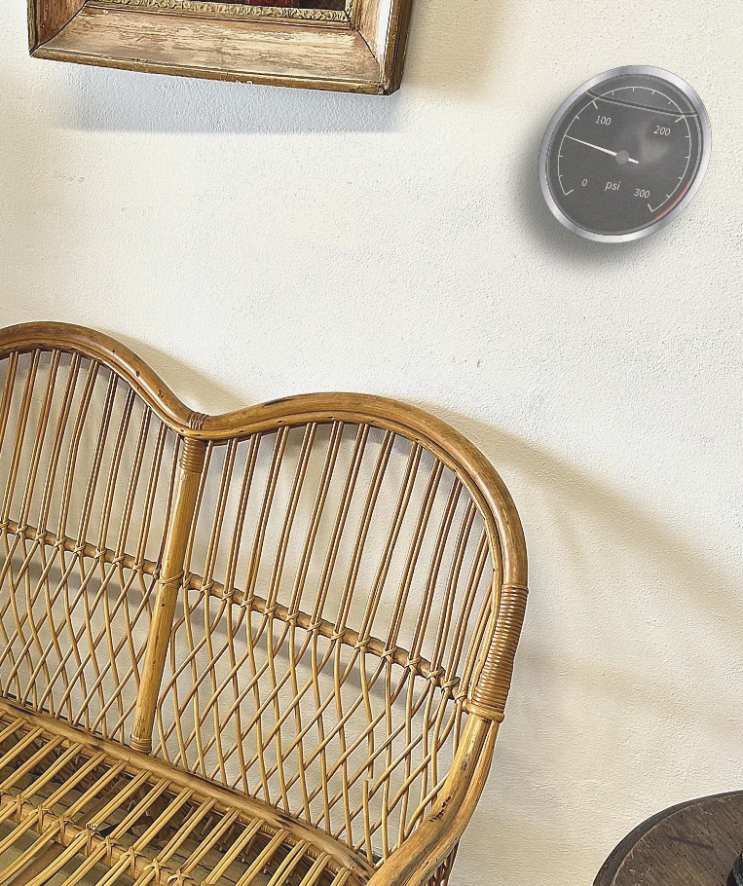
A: 60 psi
